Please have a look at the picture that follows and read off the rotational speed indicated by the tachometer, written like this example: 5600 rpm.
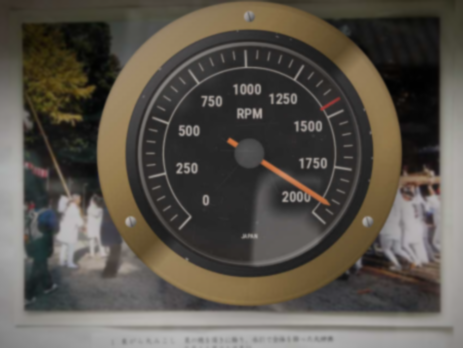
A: 1925 rpm
